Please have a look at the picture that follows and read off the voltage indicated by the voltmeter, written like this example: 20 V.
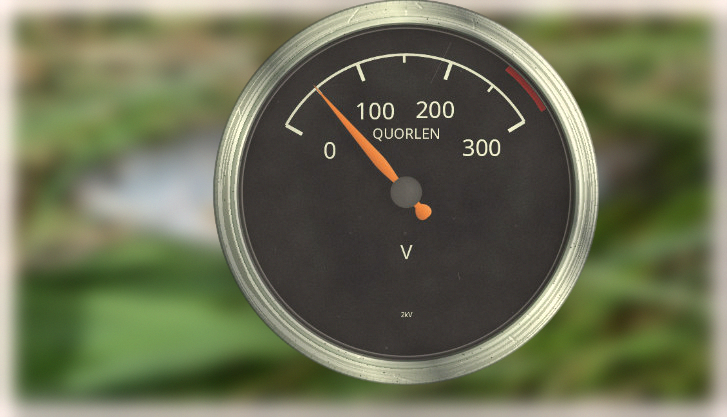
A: 50 V
